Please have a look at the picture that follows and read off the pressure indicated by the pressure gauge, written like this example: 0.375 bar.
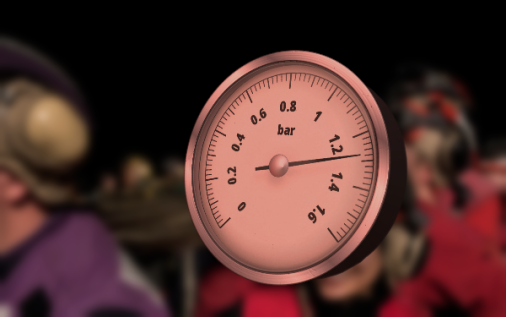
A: 1.28 bar
